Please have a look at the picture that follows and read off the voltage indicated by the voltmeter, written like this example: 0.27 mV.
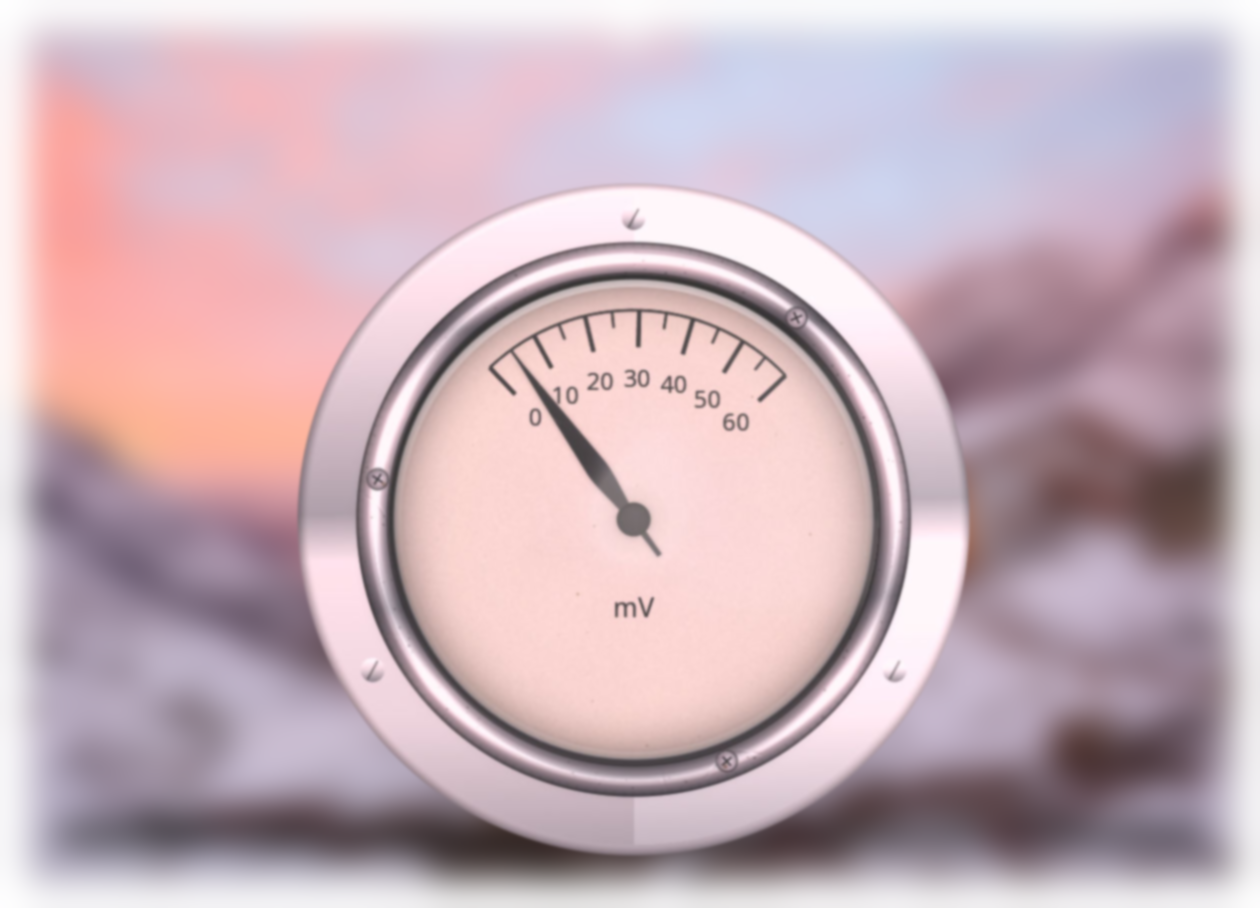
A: 5 mV
